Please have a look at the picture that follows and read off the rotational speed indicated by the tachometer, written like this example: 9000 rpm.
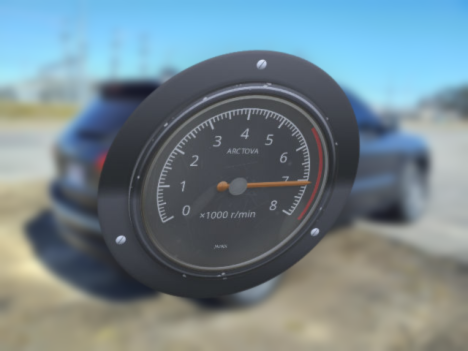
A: 7000 rpm
